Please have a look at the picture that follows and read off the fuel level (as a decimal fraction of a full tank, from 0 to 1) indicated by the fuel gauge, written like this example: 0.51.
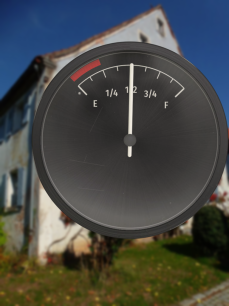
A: 0.5
